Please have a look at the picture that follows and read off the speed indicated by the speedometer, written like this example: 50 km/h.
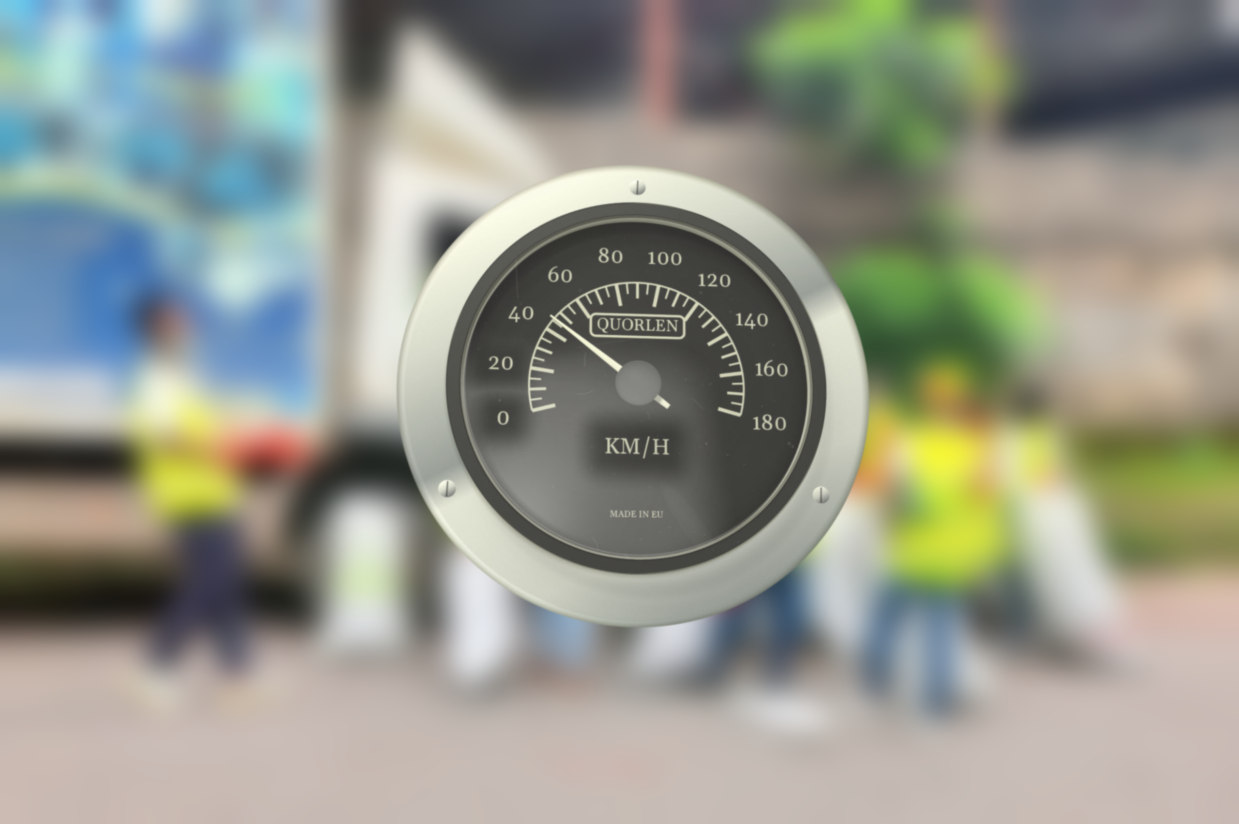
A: 45 km/h
